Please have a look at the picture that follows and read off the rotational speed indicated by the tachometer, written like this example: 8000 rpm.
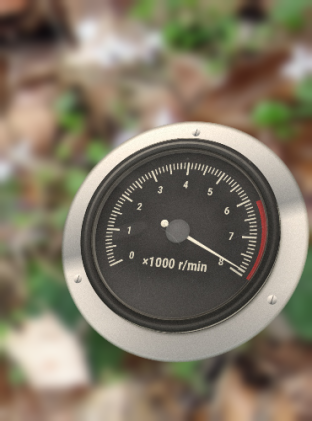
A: 7900 rpm
